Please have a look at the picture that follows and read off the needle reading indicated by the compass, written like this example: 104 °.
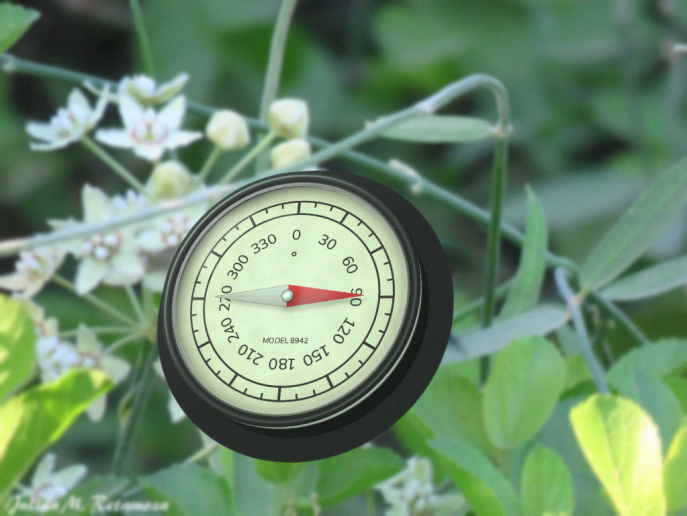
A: 90 °
